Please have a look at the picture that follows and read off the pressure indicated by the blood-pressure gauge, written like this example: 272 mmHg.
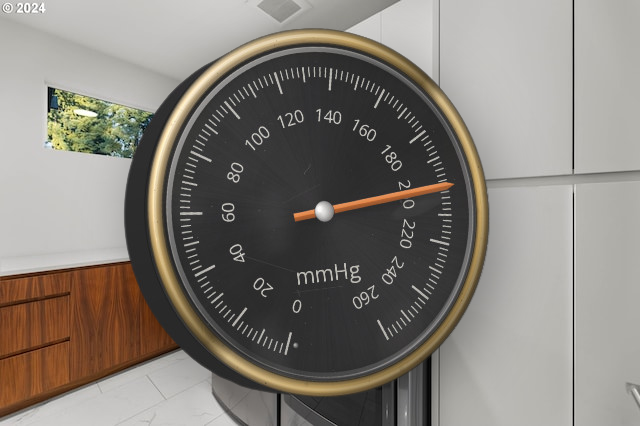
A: 200 mmHg
